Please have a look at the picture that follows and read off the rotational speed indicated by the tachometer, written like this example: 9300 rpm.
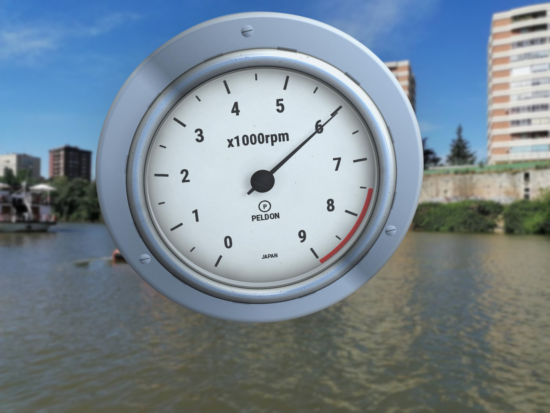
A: 6000 rpm
